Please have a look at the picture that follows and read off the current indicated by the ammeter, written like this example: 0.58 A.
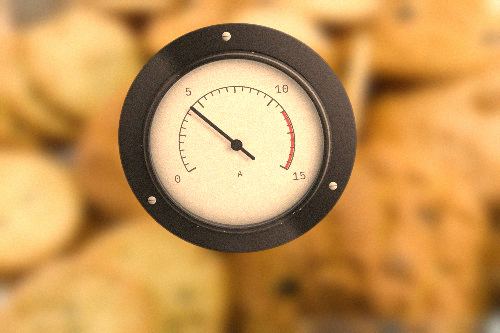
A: 4.5 A
